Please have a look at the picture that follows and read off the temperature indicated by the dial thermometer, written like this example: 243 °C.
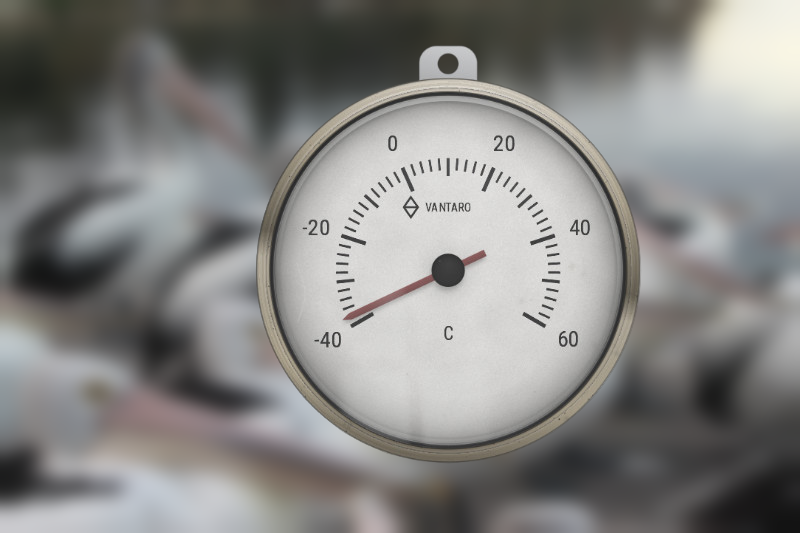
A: -38 °C
